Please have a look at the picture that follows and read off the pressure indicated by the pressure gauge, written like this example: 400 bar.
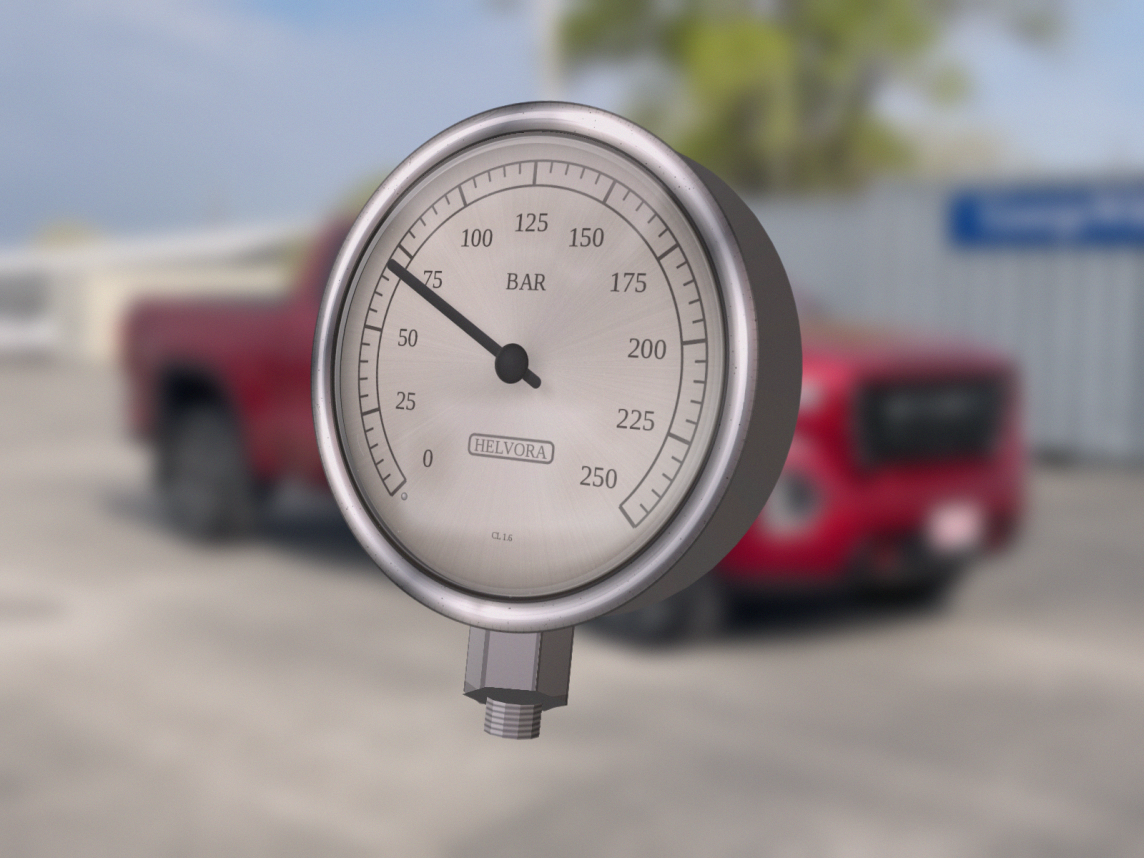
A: 70 bar
